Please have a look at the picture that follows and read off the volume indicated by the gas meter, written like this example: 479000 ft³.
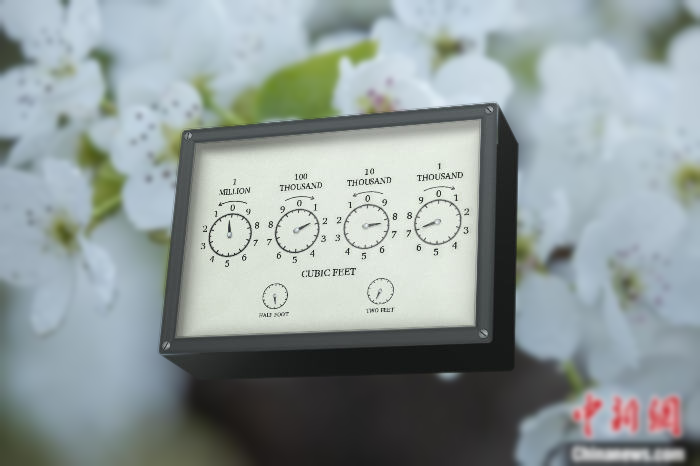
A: 17700 ft³
